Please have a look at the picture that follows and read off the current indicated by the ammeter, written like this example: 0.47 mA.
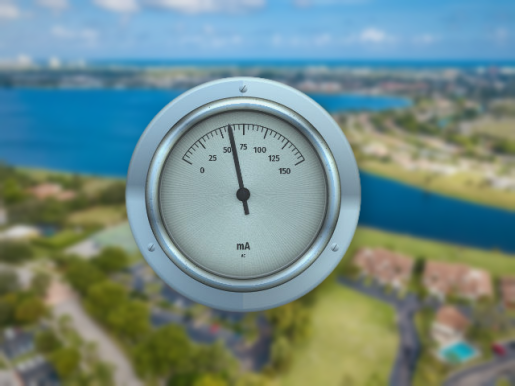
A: 60 mA
